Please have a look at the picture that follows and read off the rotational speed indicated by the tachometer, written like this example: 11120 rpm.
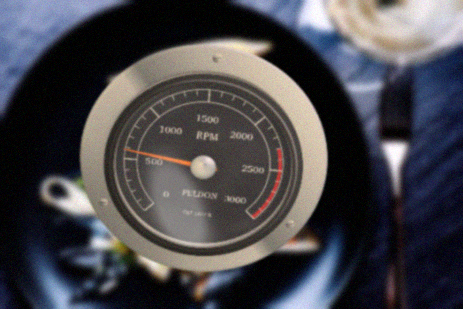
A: 600 rpm
